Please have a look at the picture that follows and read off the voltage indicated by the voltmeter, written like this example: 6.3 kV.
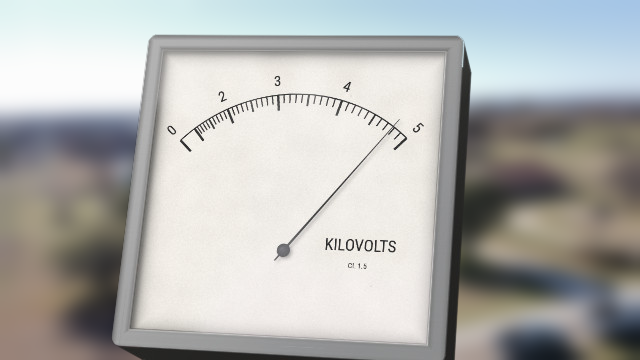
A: 4.8 kV
